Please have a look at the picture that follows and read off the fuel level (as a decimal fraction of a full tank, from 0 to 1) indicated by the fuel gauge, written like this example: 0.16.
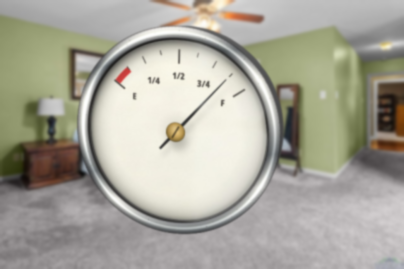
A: 0.875
